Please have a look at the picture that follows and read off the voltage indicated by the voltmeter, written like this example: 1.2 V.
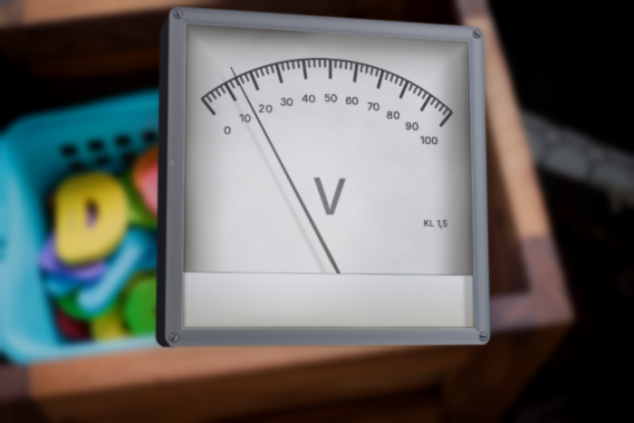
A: 14 V
